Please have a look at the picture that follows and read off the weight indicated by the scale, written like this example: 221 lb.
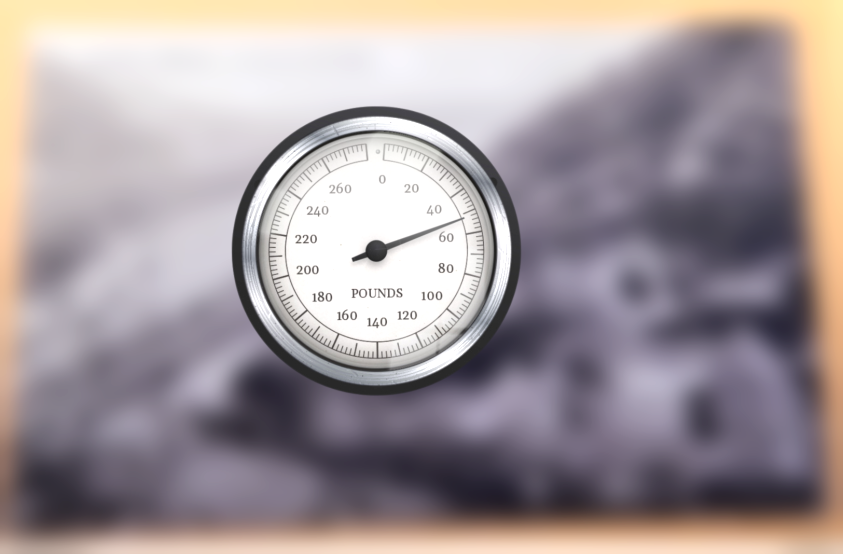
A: 52 lb
